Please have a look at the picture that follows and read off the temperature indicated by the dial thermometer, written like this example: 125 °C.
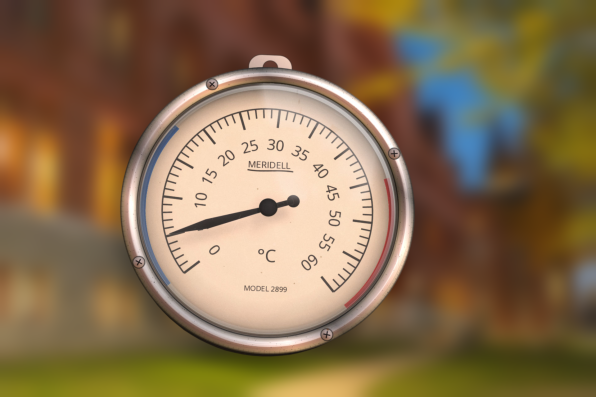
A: 5 °C
